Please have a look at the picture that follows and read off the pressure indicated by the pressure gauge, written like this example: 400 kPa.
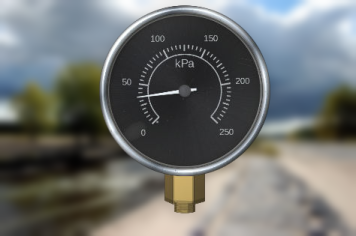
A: 35 kPa
